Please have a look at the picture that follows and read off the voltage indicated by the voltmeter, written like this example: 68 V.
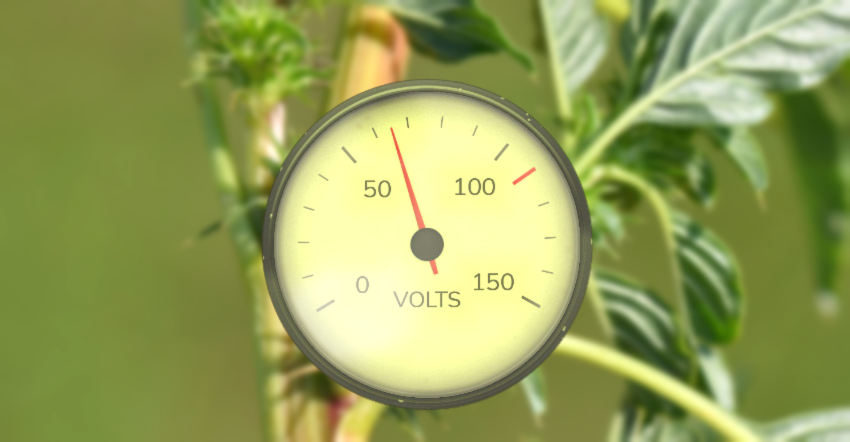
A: 65 V
